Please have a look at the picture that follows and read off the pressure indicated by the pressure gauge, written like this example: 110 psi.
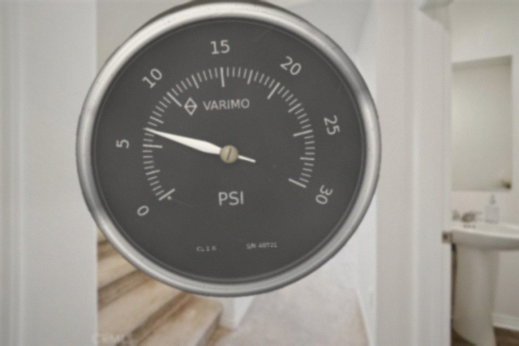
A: 6.5 psi
